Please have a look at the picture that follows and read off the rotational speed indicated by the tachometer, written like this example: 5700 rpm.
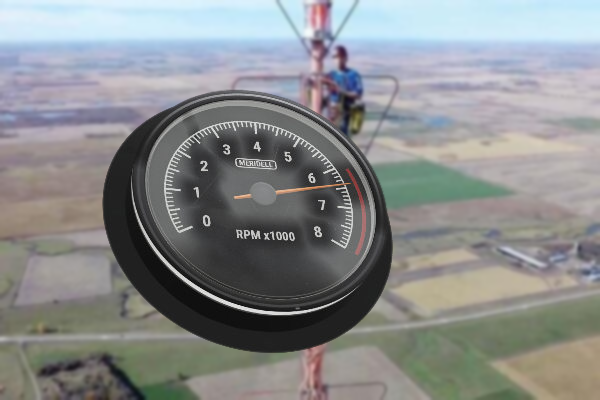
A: 6500 rpm
